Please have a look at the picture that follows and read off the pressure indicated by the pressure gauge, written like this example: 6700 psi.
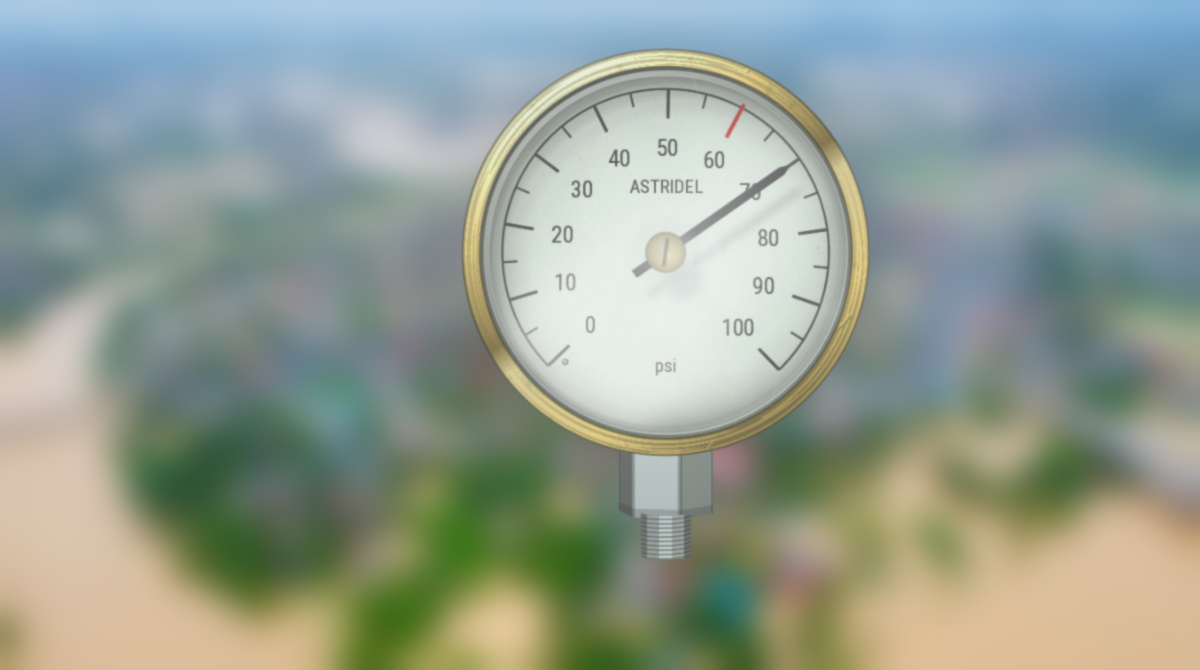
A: 70 psi
